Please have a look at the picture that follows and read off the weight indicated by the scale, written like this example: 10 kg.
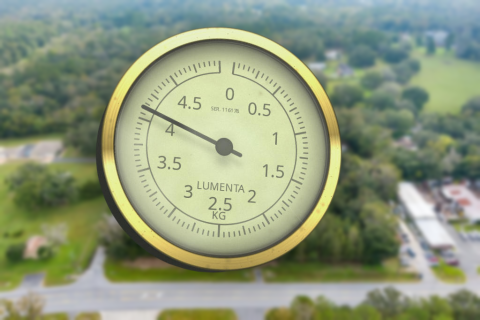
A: 4.1 kg
